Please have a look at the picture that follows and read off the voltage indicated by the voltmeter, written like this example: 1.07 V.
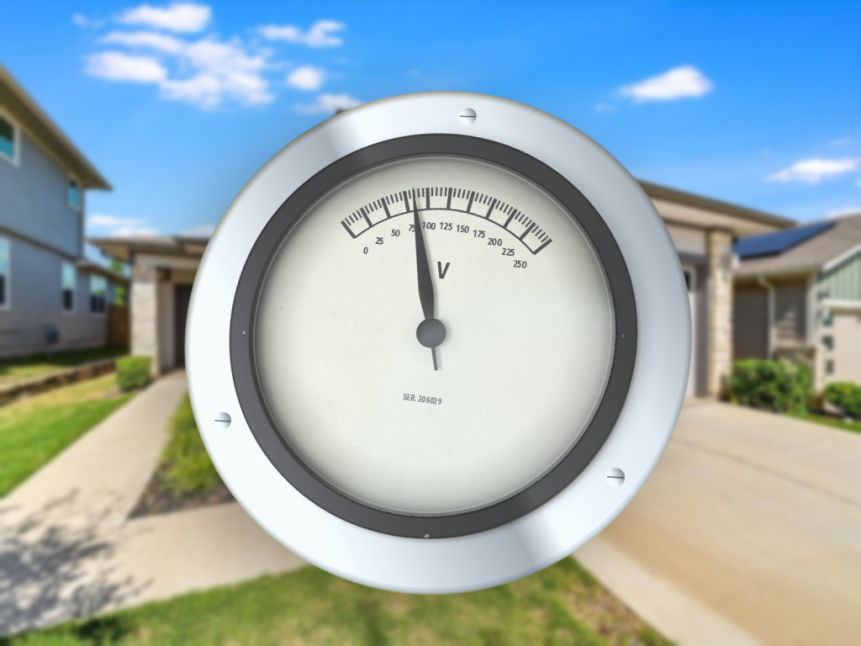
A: 85 V
